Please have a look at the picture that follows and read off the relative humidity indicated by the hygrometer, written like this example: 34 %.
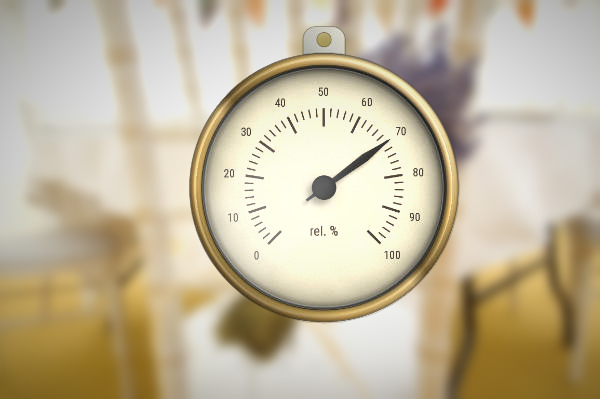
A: 70 %
